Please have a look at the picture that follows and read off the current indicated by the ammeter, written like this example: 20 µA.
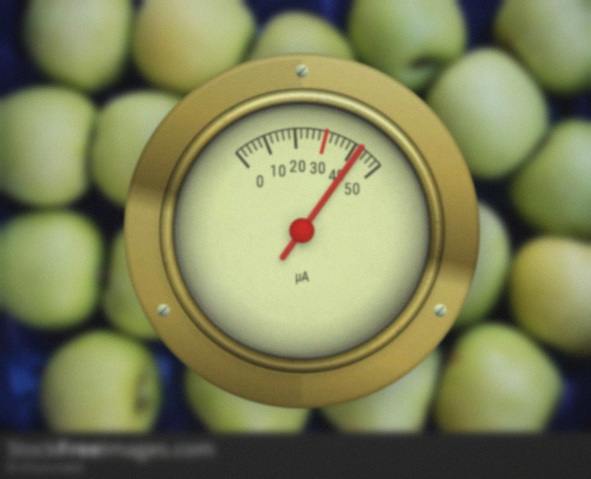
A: 42 µA
